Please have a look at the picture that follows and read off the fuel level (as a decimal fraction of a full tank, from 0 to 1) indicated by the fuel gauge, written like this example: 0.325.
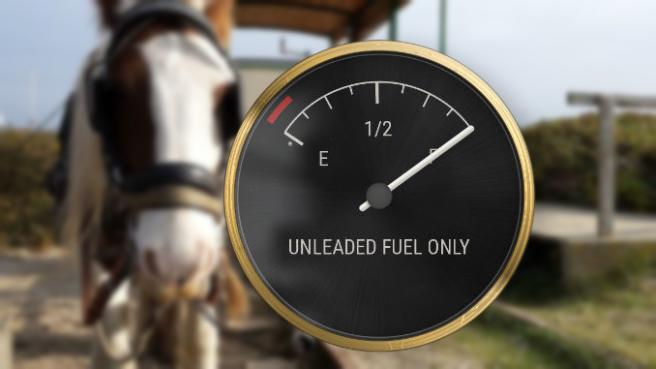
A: 1
